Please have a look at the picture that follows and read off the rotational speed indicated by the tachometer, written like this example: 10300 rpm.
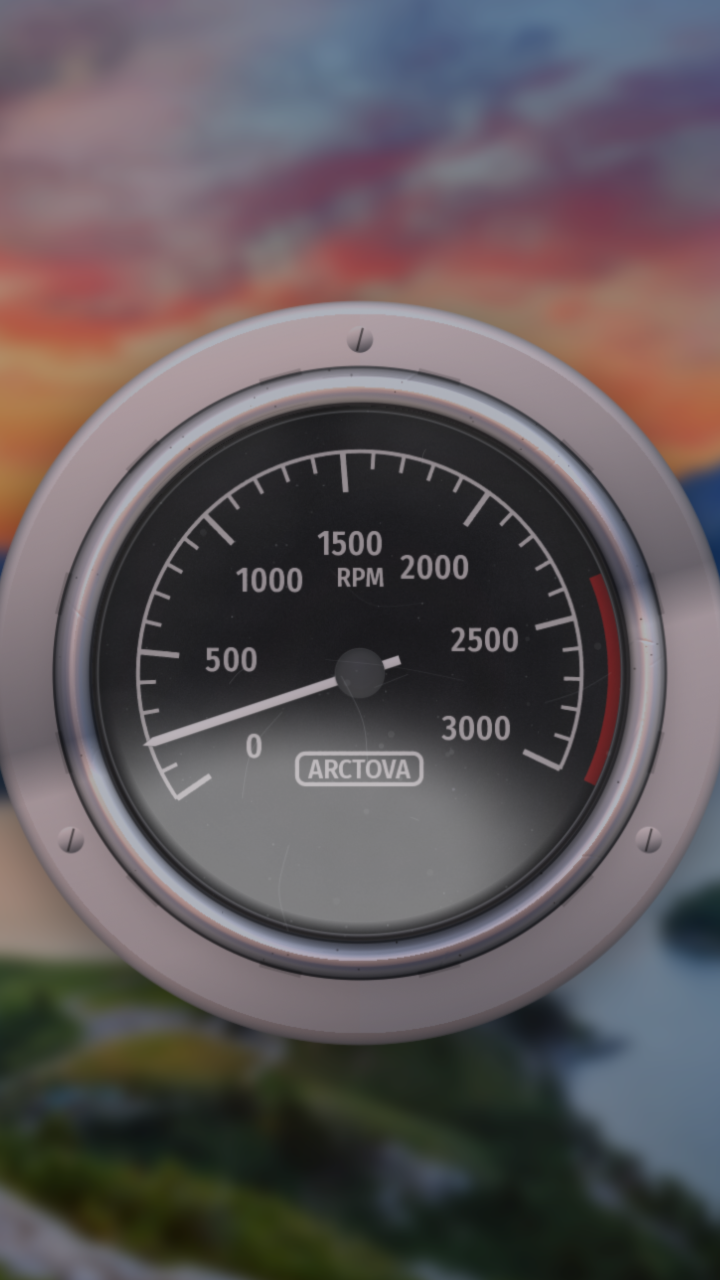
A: 200 rpm
